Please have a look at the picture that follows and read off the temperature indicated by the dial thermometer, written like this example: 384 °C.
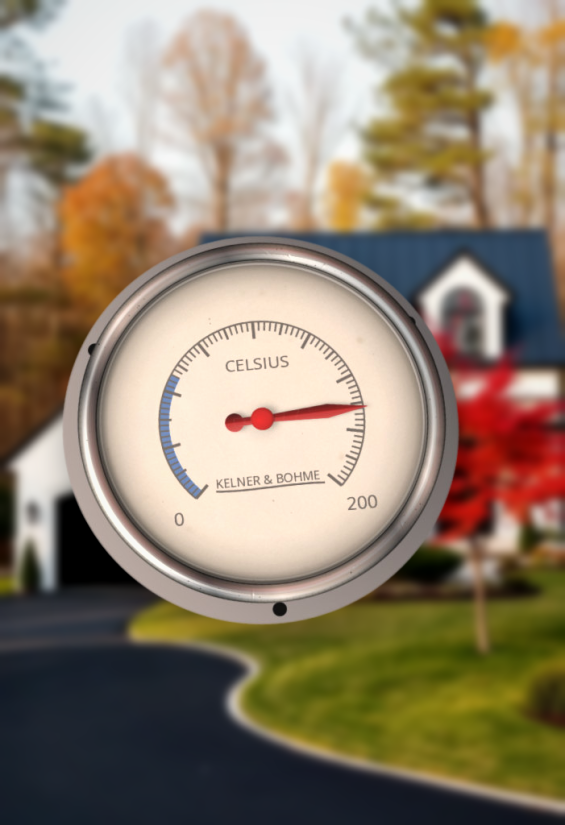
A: 165 °C
